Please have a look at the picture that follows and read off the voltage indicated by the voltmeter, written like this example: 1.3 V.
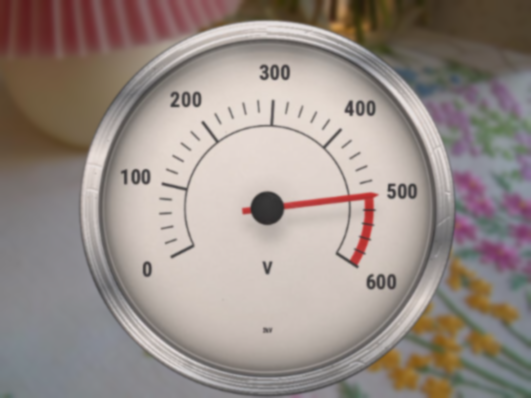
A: 500 V
